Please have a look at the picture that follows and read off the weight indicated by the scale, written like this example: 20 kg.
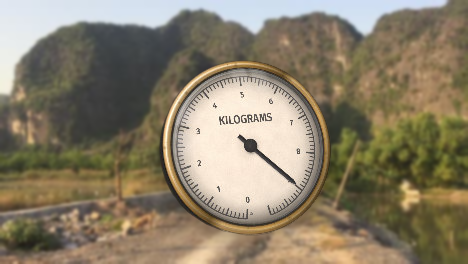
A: 9 kg
